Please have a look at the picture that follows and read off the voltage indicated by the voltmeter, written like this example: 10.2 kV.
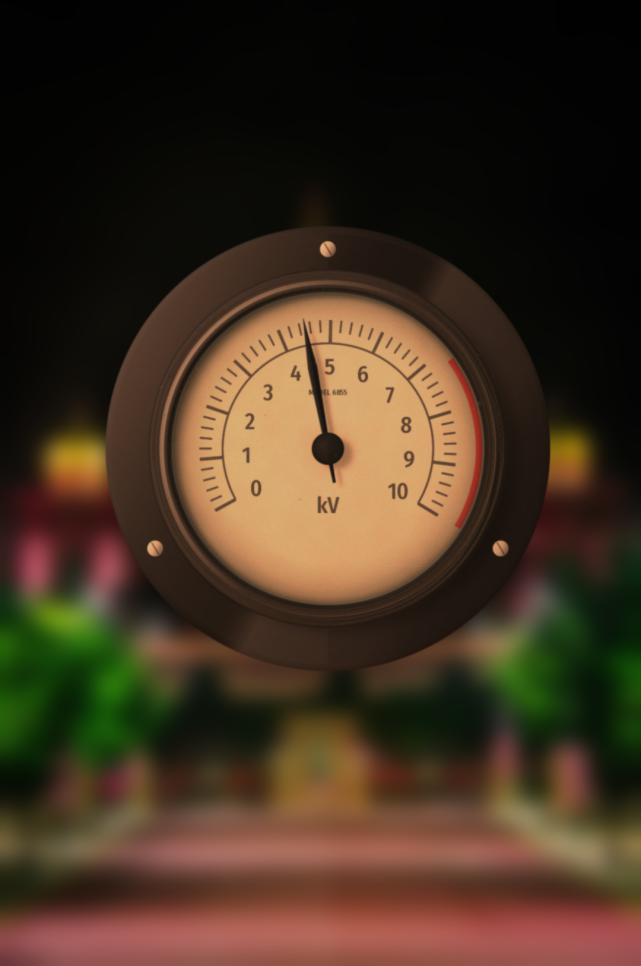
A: 4.5 kV
